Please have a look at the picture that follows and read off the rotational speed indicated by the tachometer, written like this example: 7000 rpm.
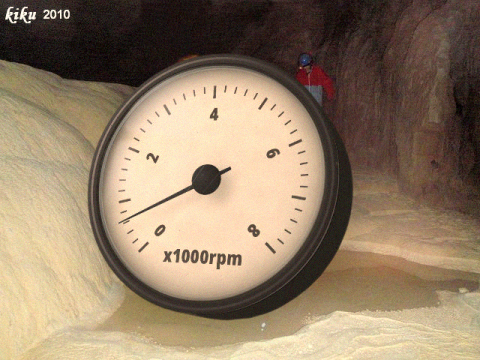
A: 600 rpm
